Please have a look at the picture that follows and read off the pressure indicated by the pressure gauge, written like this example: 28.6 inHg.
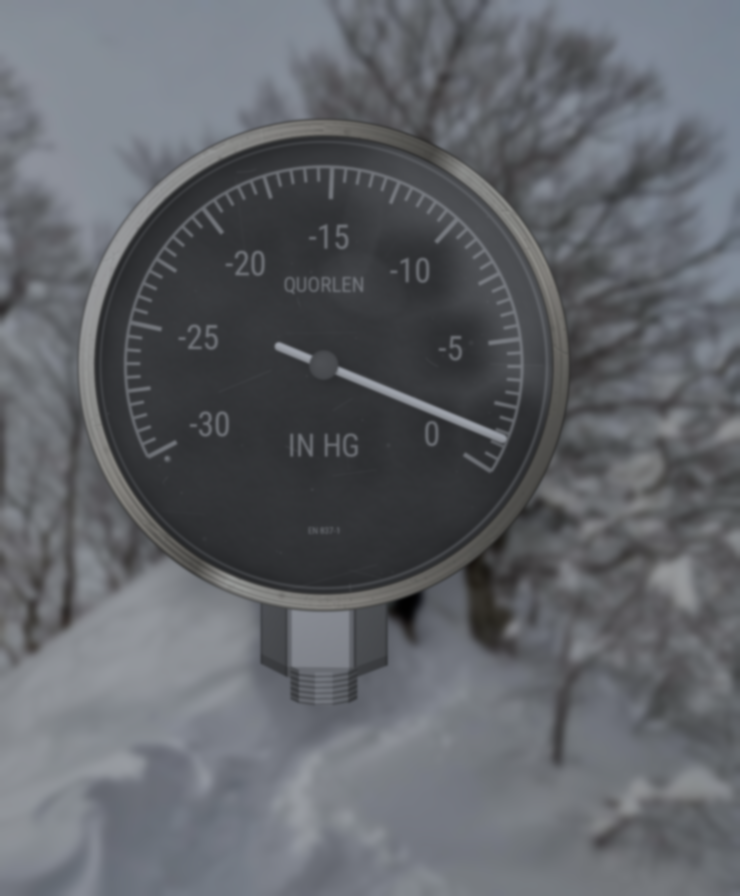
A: -1.25 inHg
